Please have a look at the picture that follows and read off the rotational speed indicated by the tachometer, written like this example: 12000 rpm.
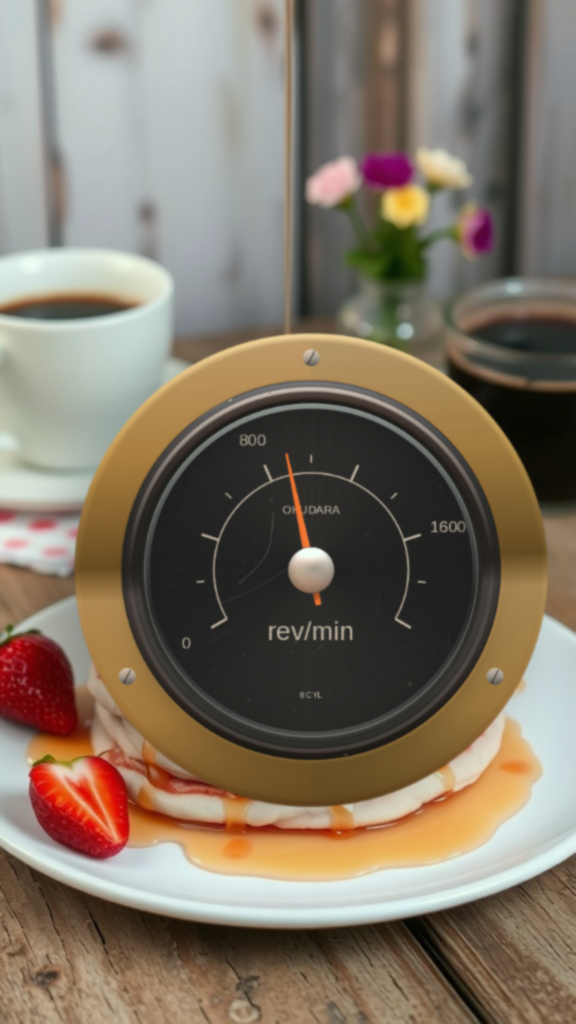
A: 900 rpm
